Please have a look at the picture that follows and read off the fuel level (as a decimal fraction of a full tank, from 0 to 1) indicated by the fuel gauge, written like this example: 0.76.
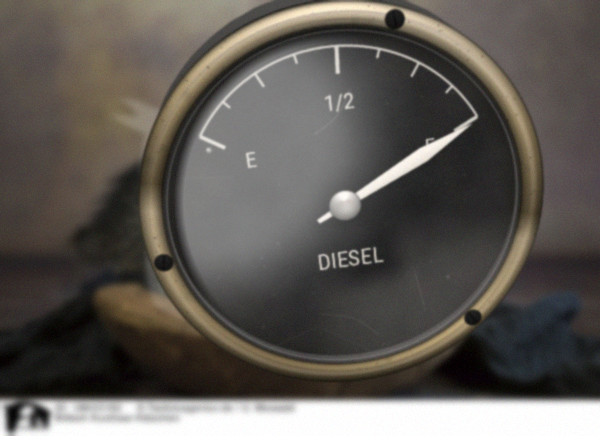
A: 1
